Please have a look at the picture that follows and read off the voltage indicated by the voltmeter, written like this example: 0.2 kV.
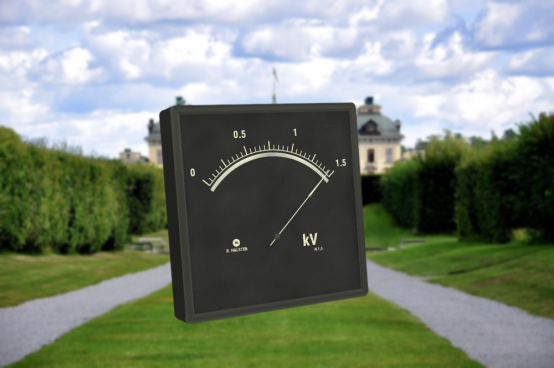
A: 1.45 kV
